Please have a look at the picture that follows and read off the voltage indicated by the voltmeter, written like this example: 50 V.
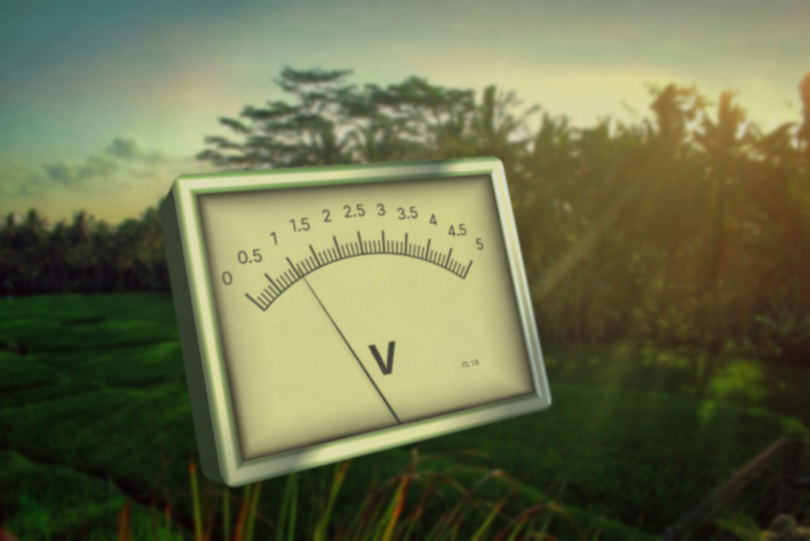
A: 1 V
